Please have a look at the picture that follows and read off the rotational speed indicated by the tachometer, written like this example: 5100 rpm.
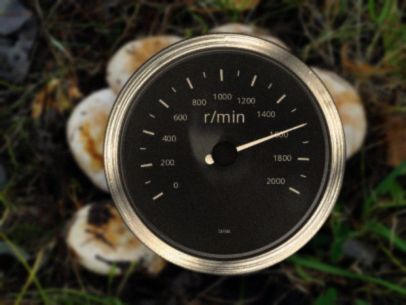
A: 1600 rpm
